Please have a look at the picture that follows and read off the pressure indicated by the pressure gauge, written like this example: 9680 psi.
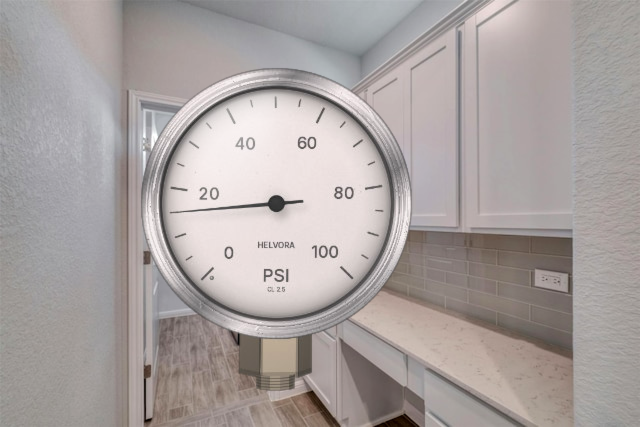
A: 15 psi
